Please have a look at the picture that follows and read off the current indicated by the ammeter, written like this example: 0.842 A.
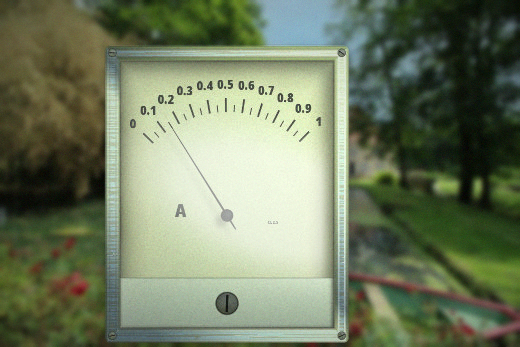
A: 0.15 A
